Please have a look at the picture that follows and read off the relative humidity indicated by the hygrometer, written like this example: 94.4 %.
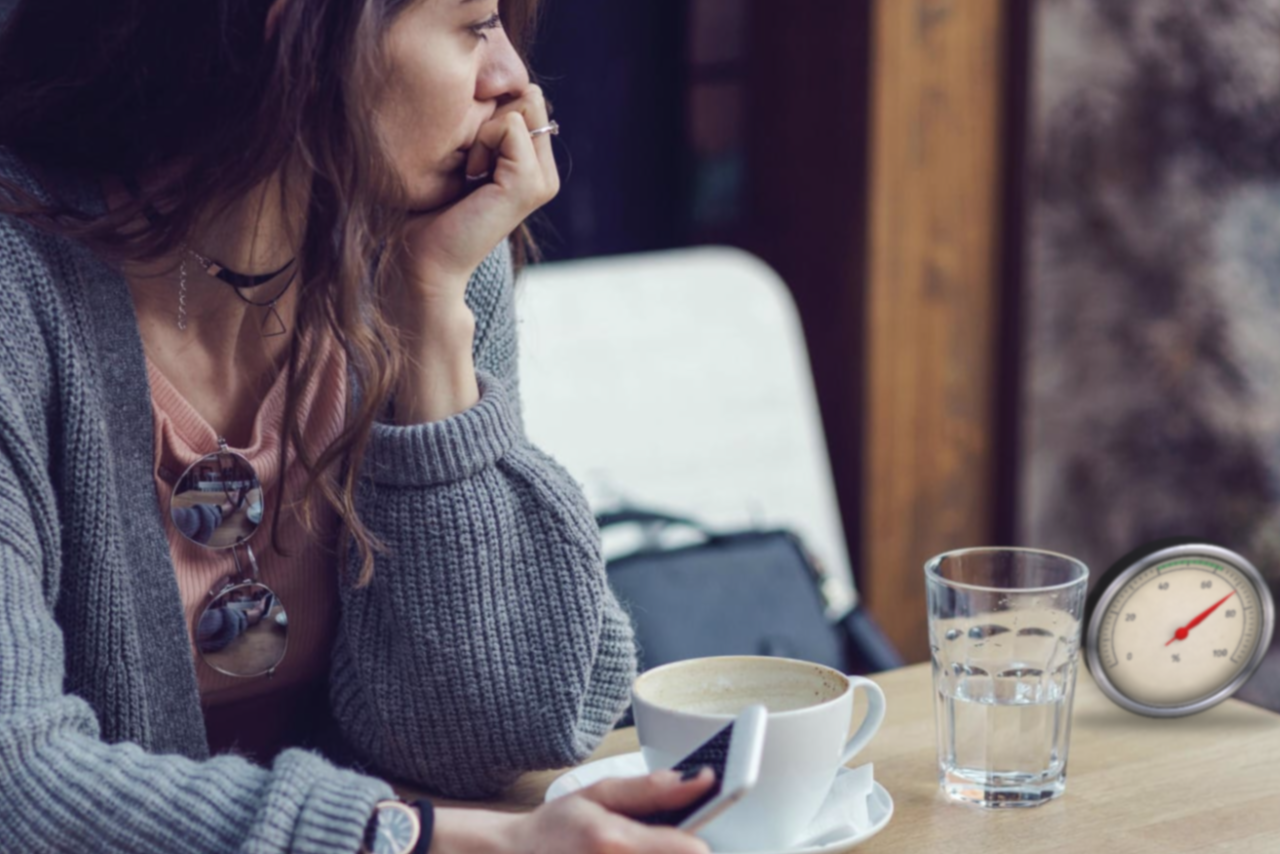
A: 70 %
